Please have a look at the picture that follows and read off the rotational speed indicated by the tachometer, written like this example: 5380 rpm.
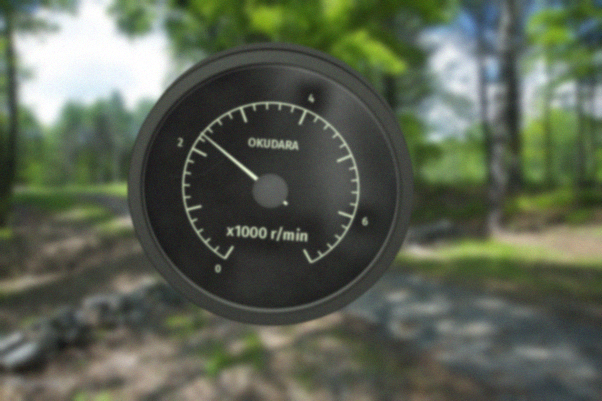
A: 2300 rpm
